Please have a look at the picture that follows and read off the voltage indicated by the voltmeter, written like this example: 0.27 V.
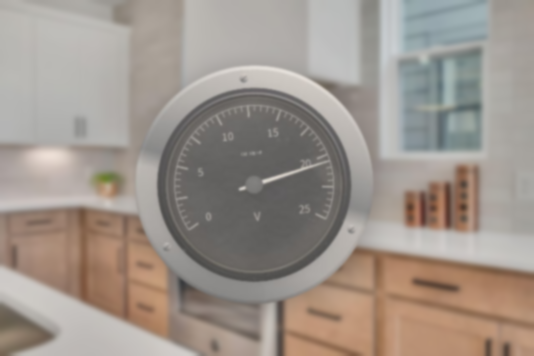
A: 20.5 V
